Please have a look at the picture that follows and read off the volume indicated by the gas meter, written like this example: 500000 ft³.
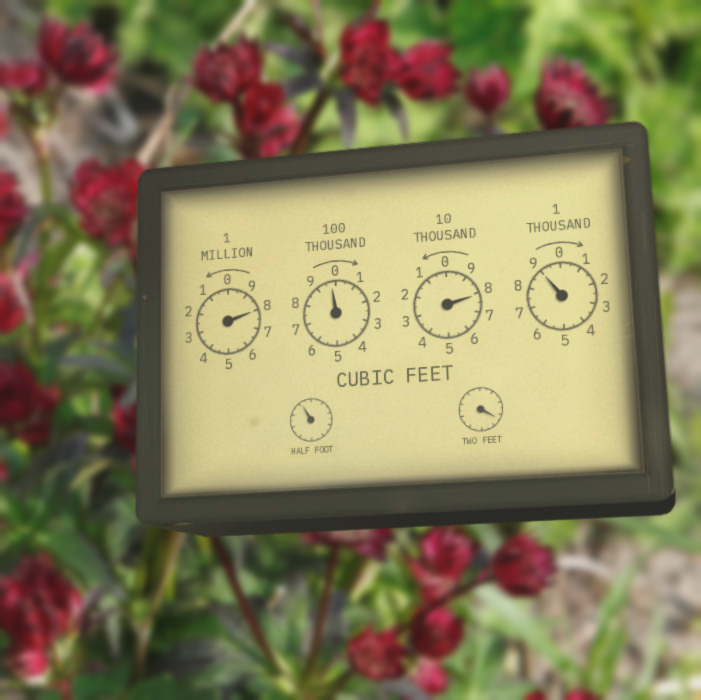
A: 797900 ft³
